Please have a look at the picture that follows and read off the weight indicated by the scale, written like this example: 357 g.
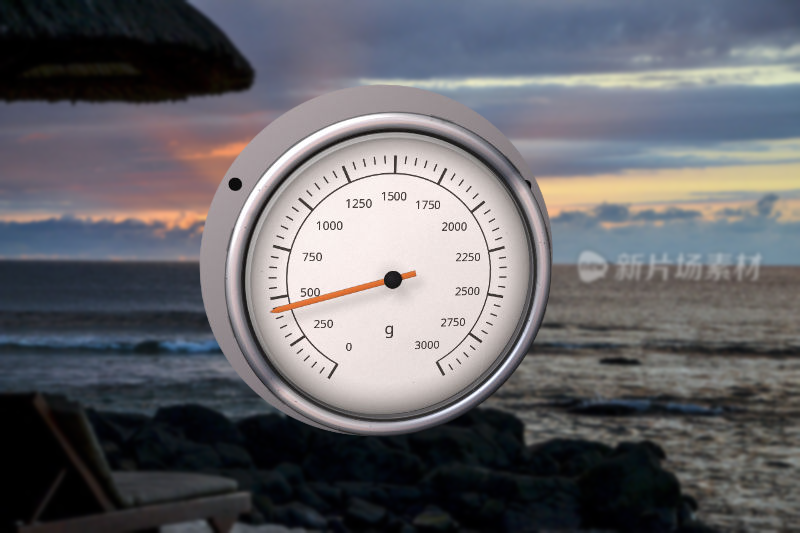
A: 450 g
